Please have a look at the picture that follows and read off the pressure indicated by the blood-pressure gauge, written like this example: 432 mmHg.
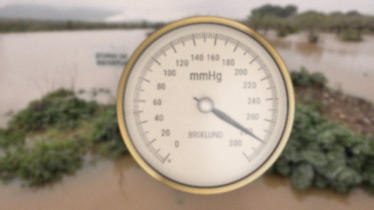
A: 280 mmHg
